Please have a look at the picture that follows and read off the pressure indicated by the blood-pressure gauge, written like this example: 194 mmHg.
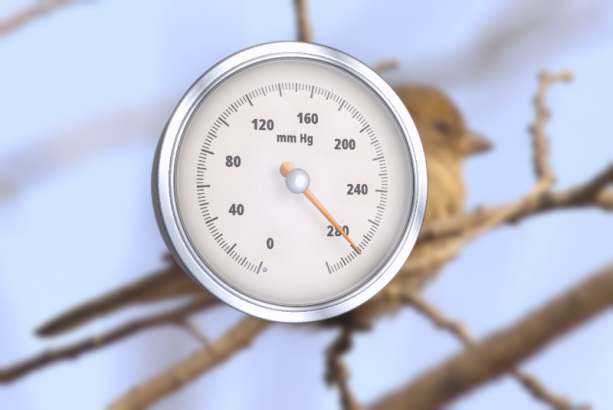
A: 280 mmHg
